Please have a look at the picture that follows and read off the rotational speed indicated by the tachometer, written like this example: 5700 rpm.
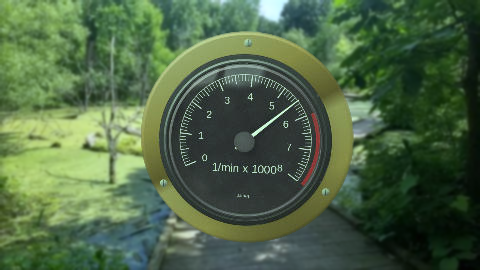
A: 5500 rpm
